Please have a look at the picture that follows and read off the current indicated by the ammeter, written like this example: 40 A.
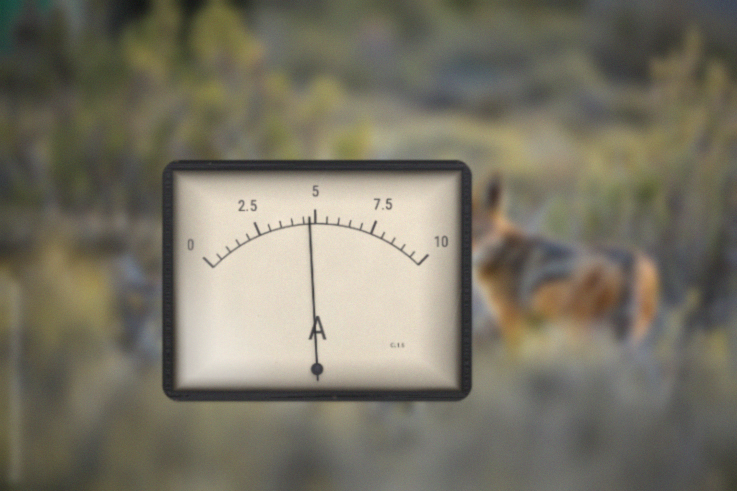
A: 4.75 A
